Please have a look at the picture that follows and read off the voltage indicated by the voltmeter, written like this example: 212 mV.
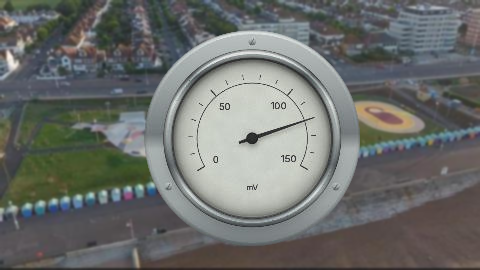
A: 120 mV
